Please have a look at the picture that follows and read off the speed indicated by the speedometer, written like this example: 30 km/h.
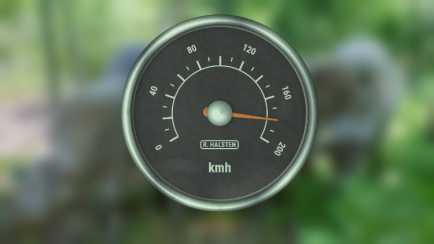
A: 180 km/h
